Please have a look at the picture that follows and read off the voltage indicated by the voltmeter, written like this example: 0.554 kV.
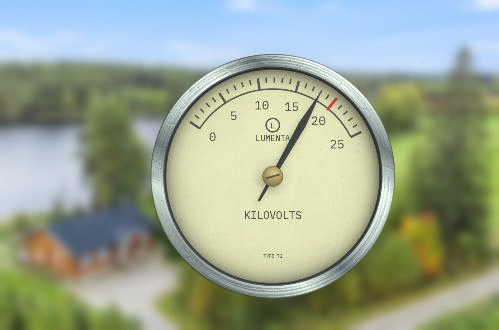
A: 18 kV
